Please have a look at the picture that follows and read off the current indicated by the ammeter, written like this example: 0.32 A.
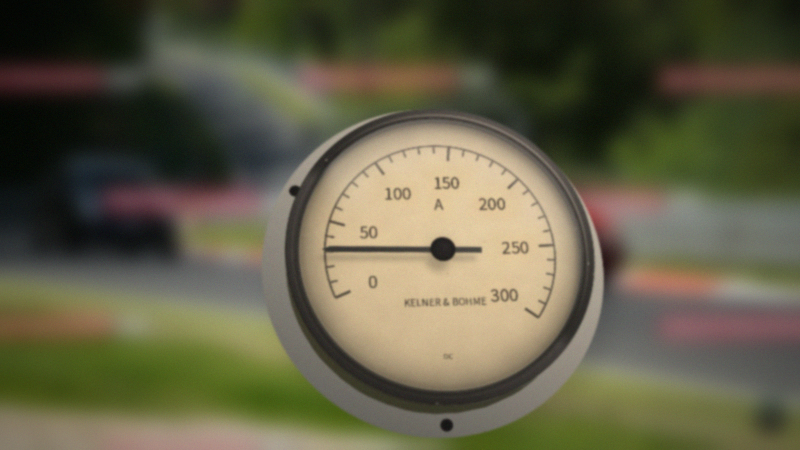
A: 30 A
